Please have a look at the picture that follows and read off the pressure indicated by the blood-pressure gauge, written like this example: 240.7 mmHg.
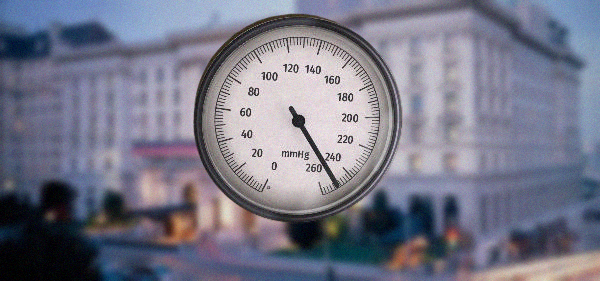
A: 250 mmHg
